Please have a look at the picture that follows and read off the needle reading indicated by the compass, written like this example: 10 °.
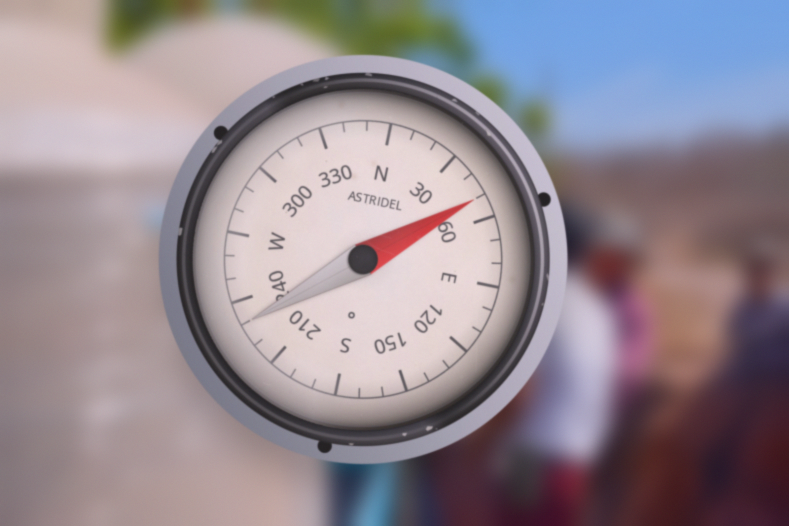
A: 50 °
